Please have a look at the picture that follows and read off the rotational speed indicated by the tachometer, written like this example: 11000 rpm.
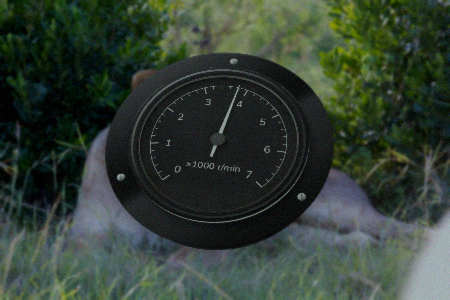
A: 3800 rpm
